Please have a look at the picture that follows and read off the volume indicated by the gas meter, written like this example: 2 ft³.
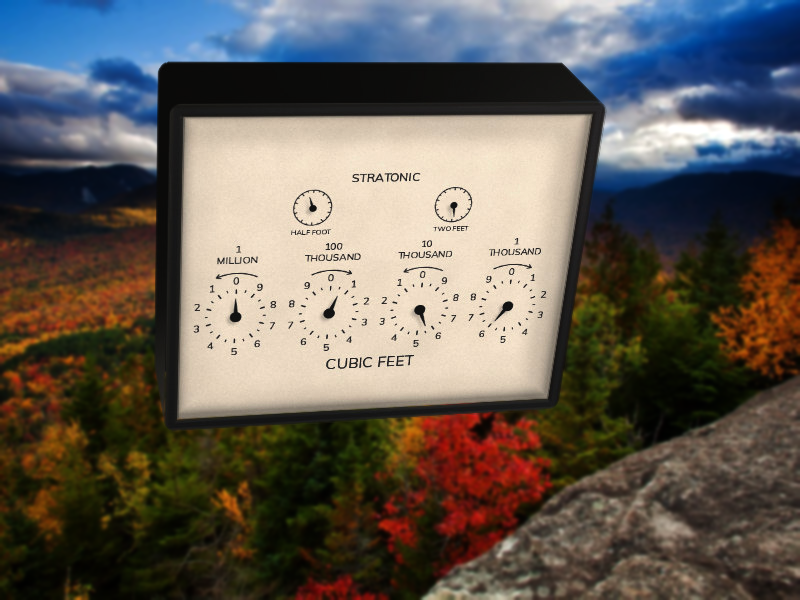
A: 5600 ft³
